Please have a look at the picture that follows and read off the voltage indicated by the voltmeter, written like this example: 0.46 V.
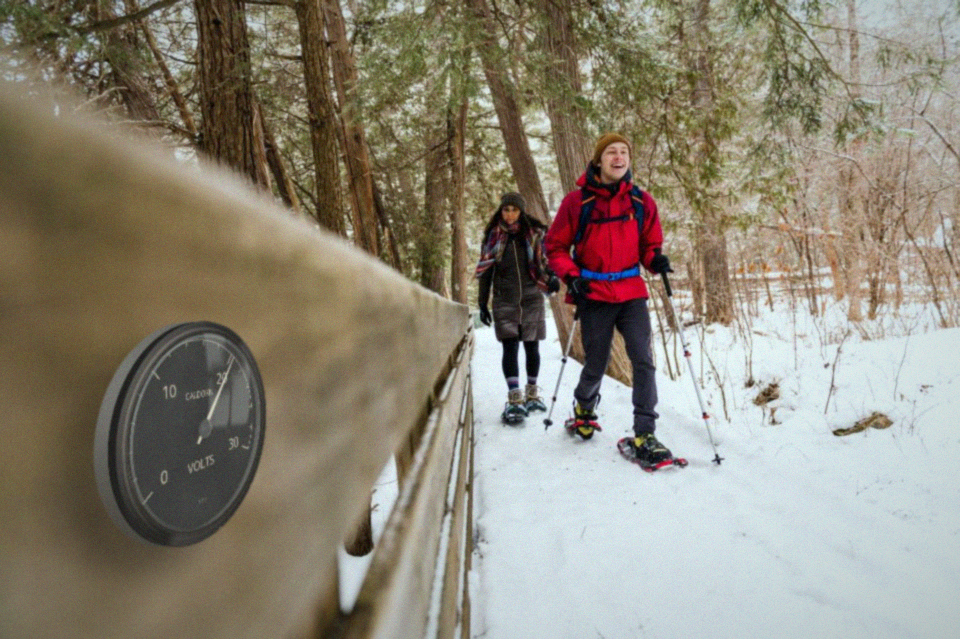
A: 20 V
